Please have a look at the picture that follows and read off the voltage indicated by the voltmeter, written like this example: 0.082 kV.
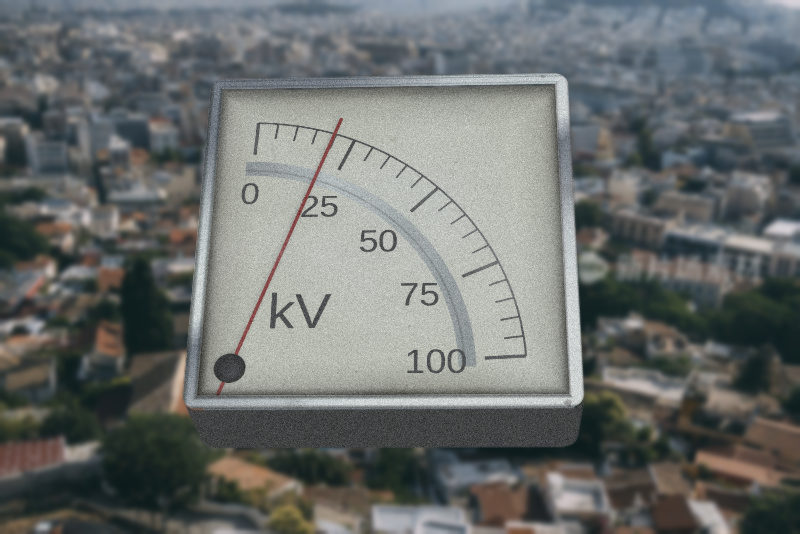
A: 20 kV
